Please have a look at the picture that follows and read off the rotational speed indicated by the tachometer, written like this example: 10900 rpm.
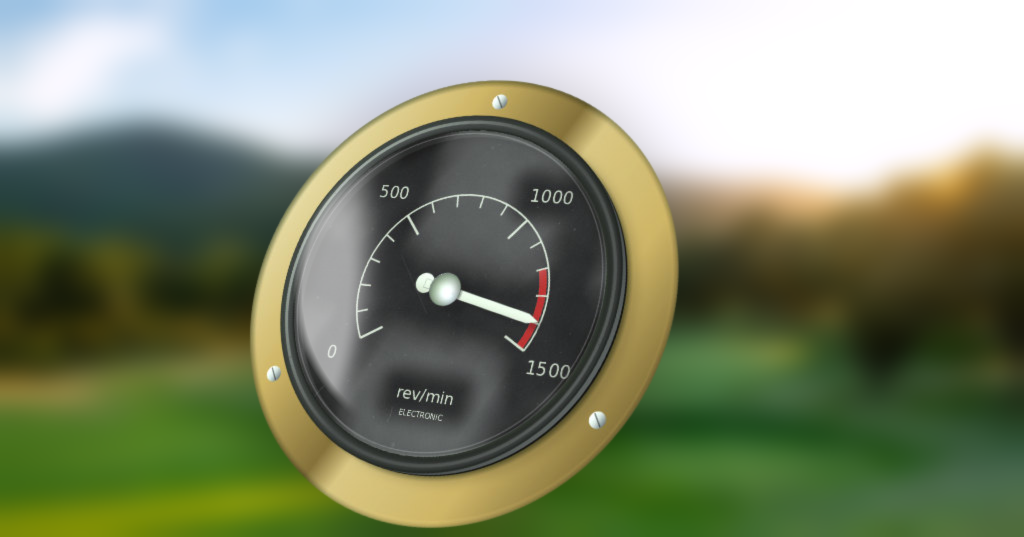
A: 1400 rpm
